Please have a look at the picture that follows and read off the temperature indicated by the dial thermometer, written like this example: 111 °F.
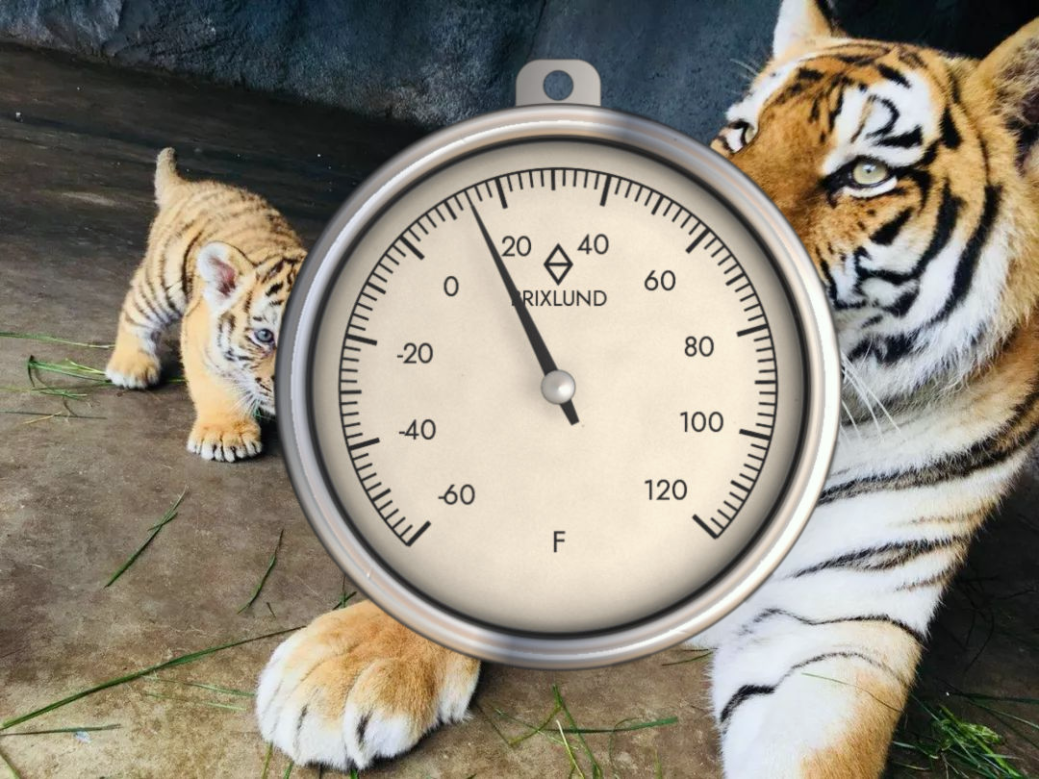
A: 14 °F
